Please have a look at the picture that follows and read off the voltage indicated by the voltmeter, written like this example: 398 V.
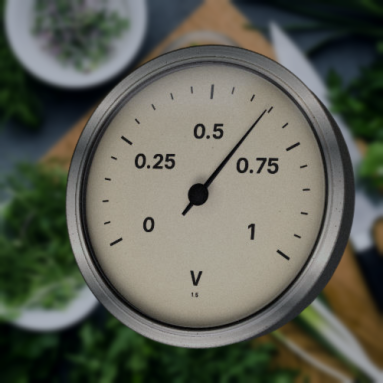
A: 0.65 V
